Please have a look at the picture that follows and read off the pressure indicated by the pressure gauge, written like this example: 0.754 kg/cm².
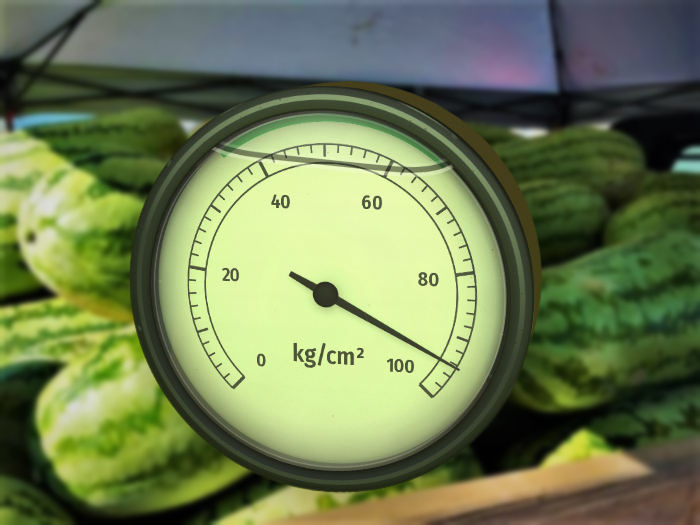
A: 94 kg/cm²
